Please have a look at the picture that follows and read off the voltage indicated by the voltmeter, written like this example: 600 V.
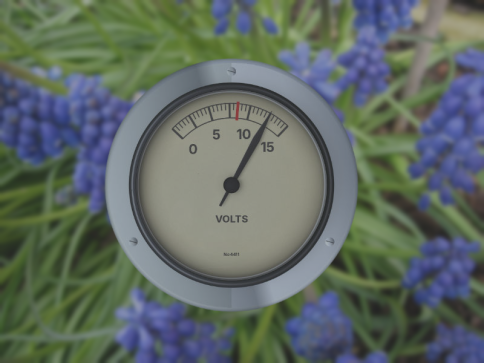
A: 12.5 V
